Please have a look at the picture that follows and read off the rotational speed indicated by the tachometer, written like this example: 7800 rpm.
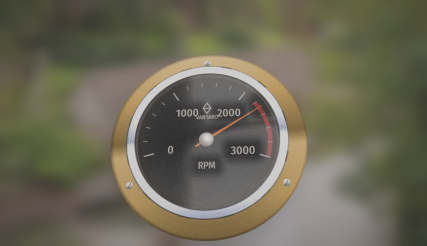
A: 2300 rpm
